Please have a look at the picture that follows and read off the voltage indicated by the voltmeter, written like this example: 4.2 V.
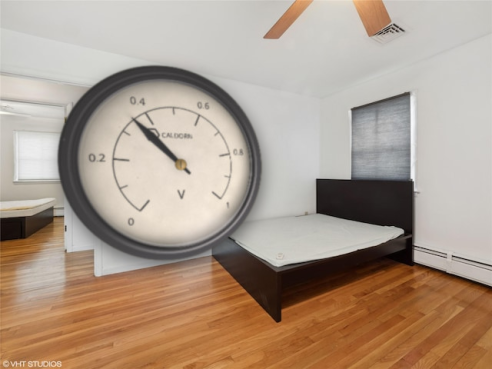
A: 0.35 V
